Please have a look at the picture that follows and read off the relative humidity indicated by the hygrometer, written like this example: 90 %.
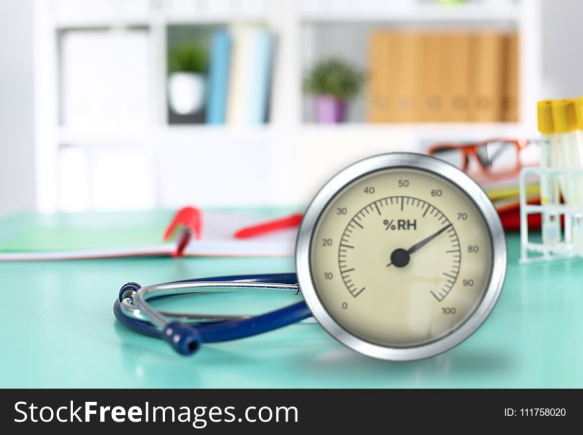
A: 70 %
